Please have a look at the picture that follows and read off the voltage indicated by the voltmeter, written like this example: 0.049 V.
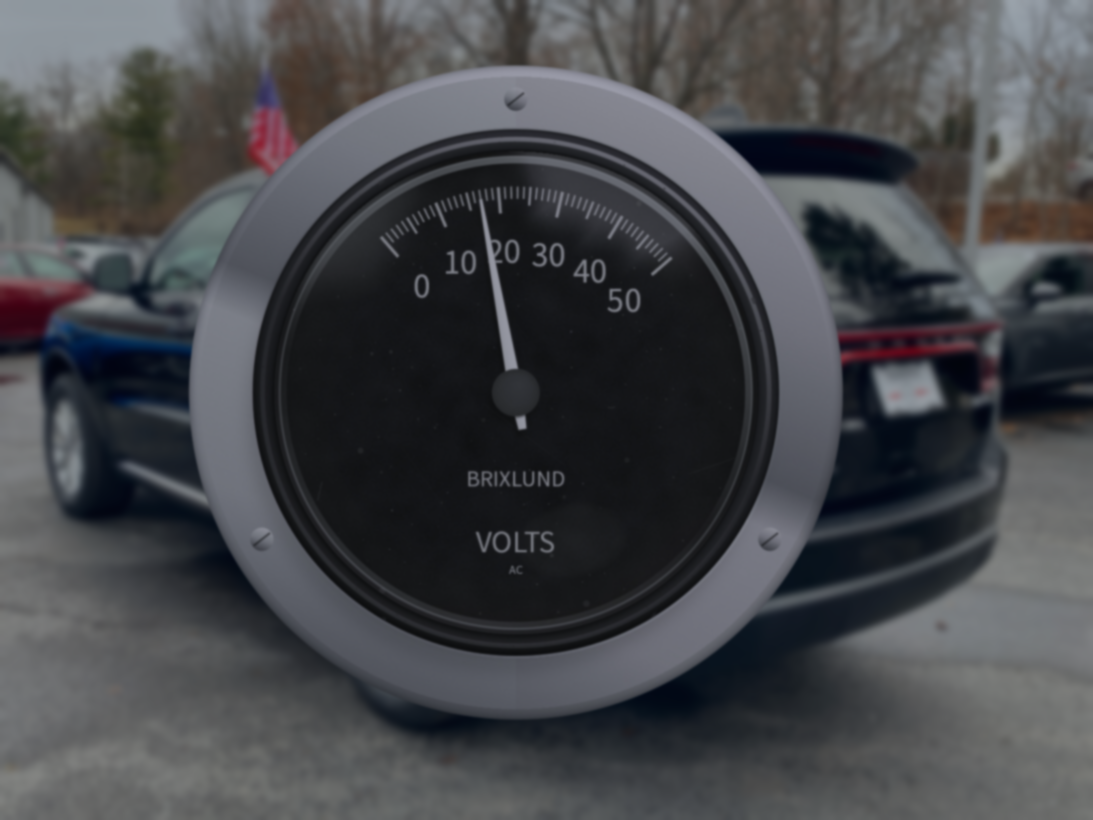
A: 17 V
